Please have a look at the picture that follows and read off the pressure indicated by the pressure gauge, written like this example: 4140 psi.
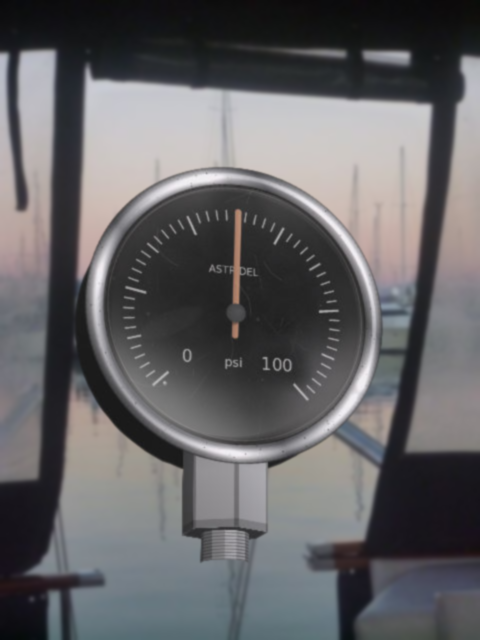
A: 50 psi
